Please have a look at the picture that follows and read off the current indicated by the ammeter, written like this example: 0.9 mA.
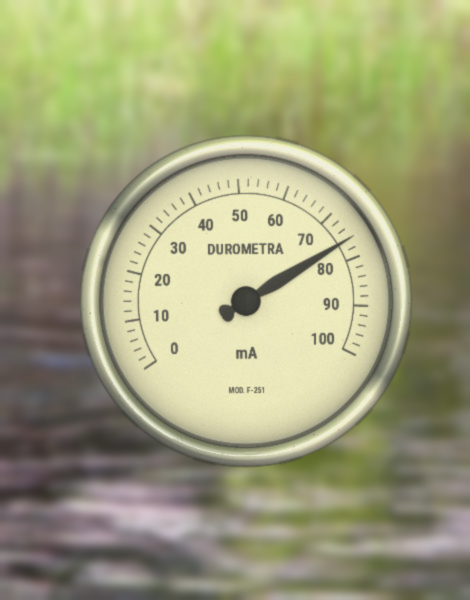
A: 76 mA
